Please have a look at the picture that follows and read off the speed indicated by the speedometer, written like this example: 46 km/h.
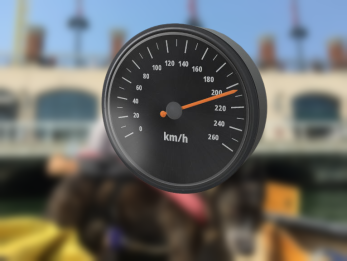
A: 205 km/h
